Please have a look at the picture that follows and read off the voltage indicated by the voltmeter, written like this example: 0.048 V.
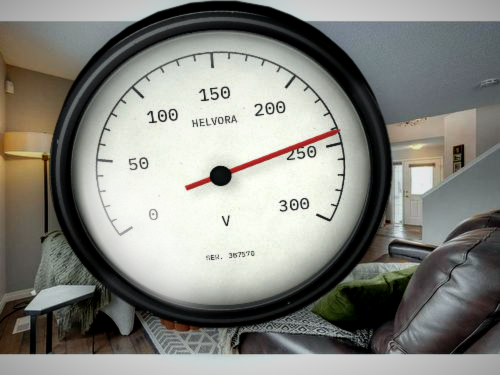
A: 240 V
